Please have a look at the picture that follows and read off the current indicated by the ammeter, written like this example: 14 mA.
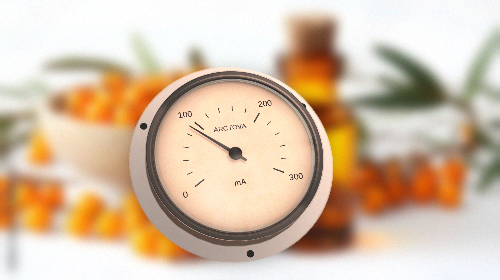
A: 90 mA
